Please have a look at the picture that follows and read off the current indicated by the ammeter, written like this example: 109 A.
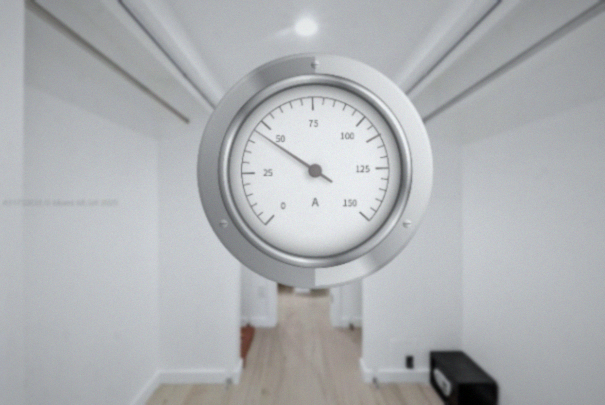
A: 45 A
